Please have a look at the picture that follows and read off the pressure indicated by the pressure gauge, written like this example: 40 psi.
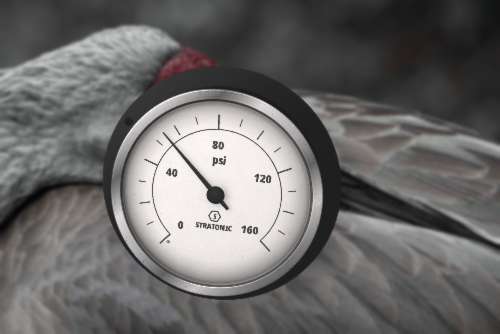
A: 55 psi
